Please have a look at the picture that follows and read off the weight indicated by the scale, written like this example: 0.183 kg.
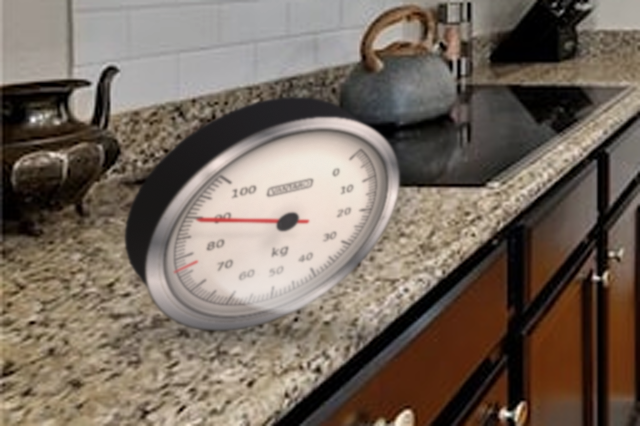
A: 90 kg
